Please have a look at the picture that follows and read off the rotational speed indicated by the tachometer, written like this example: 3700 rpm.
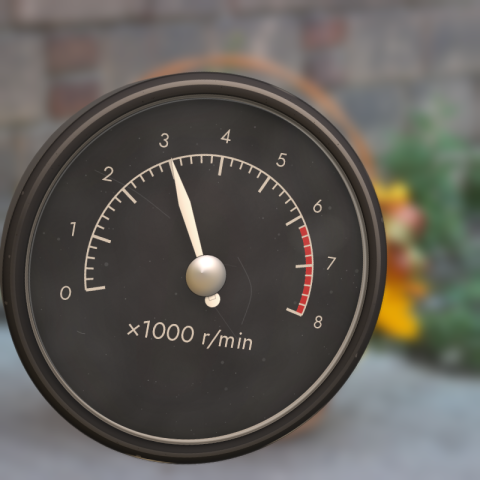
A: 3000 rpm
